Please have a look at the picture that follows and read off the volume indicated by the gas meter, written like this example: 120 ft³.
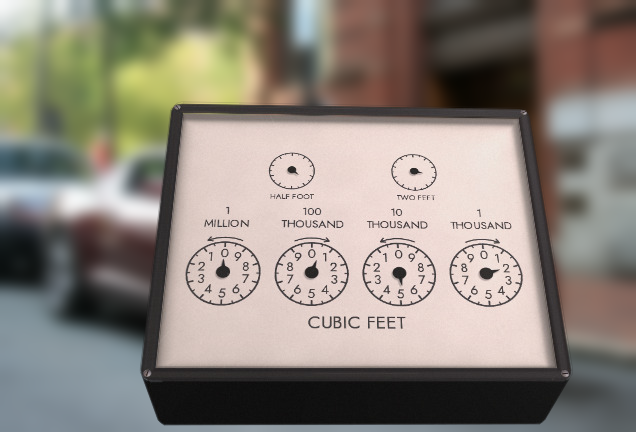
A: 5200 ft³
